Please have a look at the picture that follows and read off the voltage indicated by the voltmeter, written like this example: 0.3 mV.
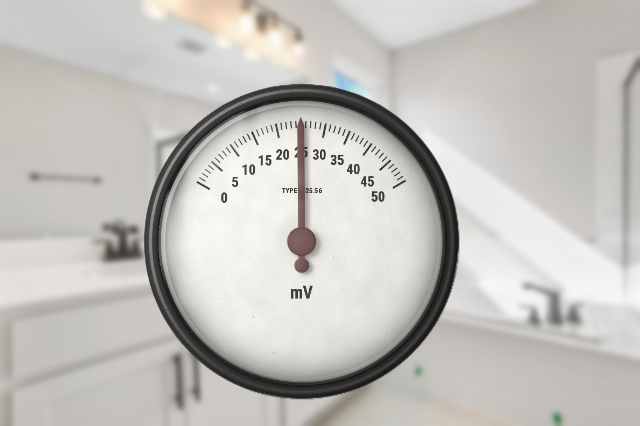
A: 25 mV
